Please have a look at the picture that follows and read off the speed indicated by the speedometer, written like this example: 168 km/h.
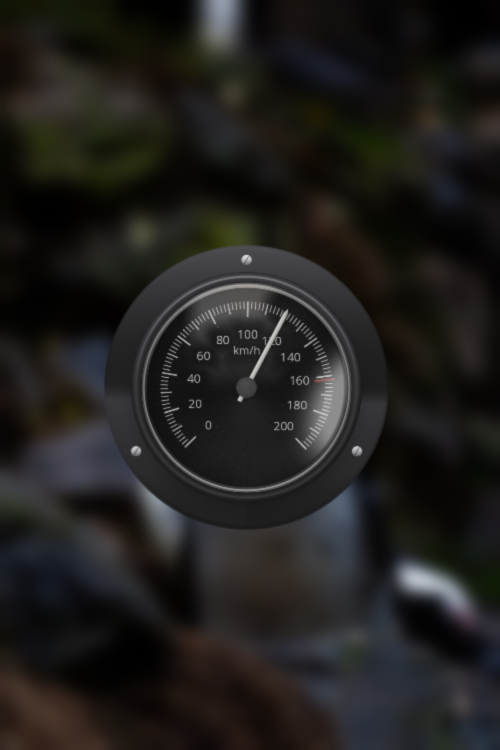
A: 120 km/h
